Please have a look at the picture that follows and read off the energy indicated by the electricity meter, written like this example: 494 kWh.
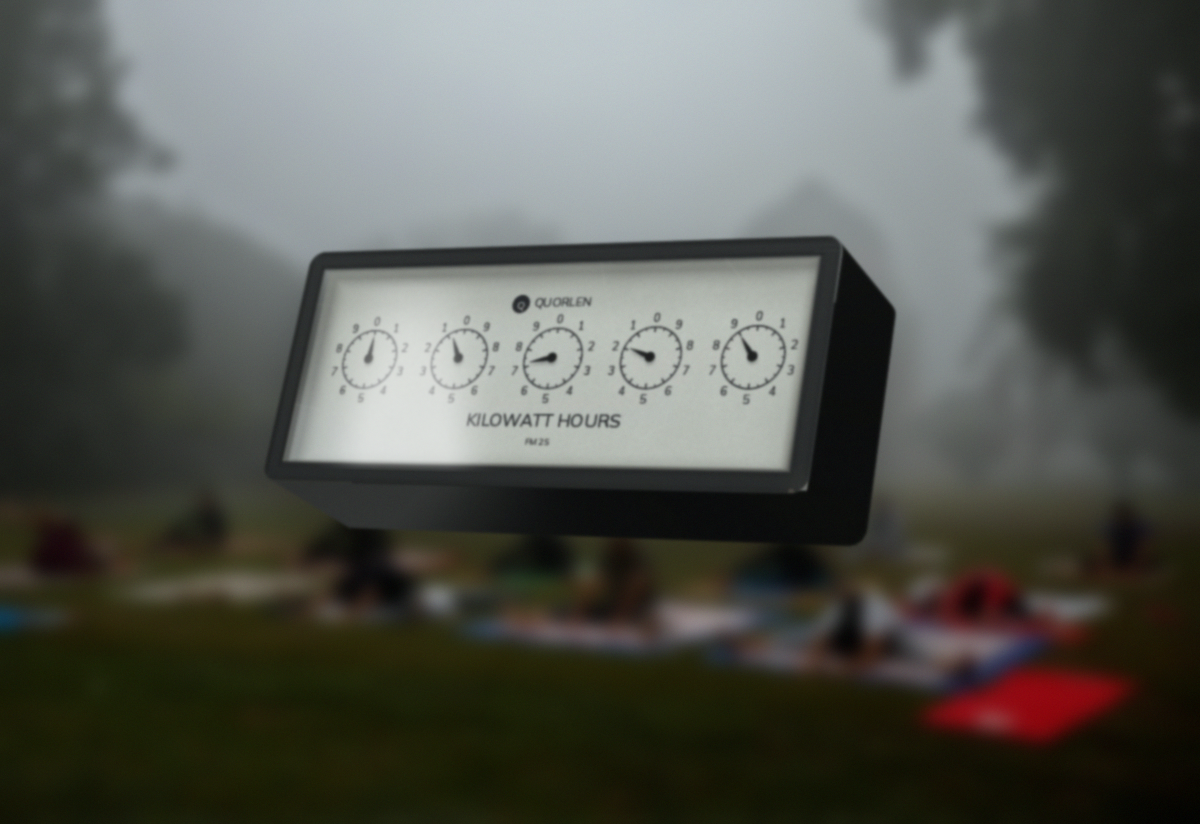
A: 719 kWh
